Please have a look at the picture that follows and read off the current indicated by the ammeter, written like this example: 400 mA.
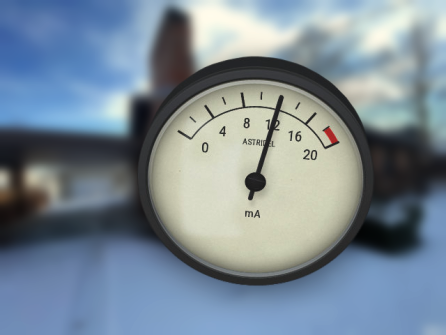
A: 12 mA
